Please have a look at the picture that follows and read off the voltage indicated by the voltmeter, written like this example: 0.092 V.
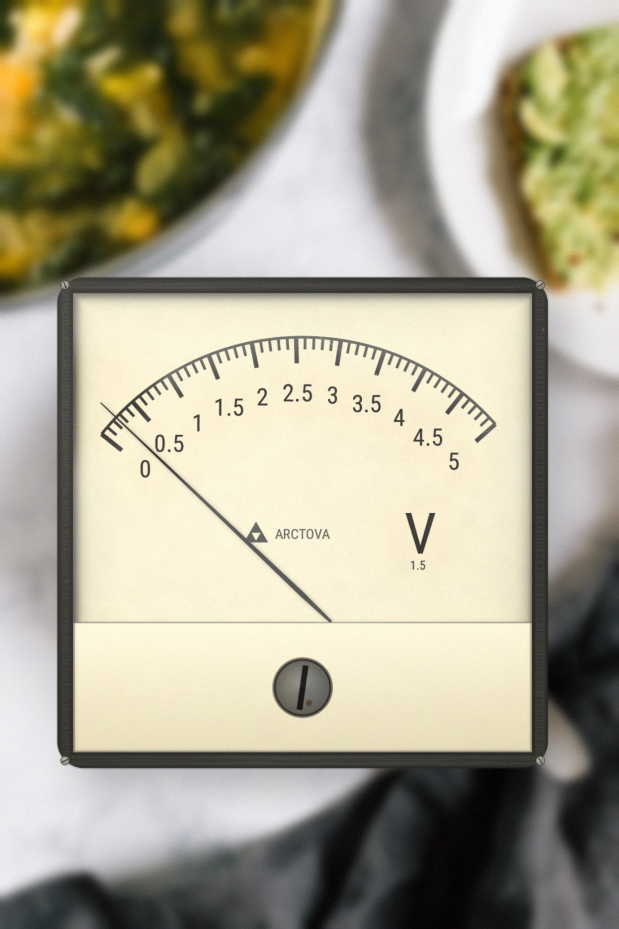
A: 0.25 V
